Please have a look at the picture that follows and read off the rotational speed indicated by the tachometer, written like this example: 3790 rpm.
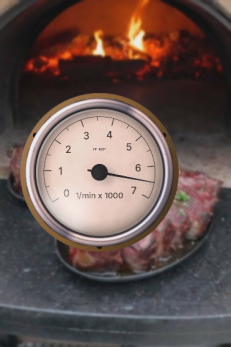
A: 6500 rpm
